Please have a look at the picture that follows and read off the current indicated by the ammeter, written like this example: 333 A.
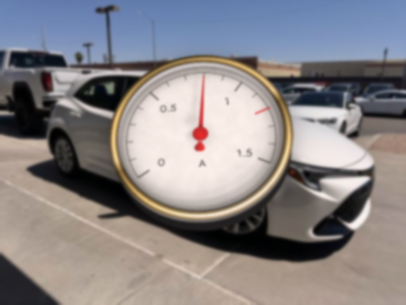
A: 0.8 A
